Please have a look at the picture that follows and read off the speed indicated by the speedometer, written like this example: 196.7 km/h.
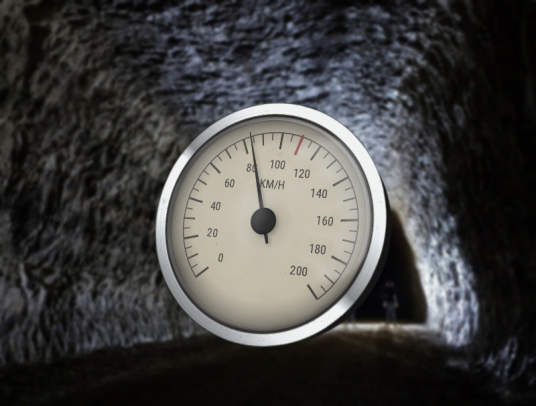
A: 85 km/h
